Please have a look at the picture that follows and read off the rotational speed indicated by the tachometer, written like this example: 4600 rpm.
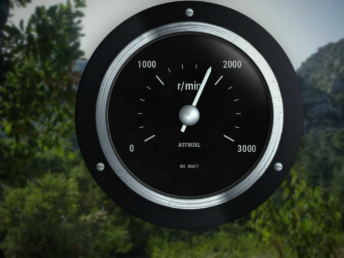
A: 1800 rpm
